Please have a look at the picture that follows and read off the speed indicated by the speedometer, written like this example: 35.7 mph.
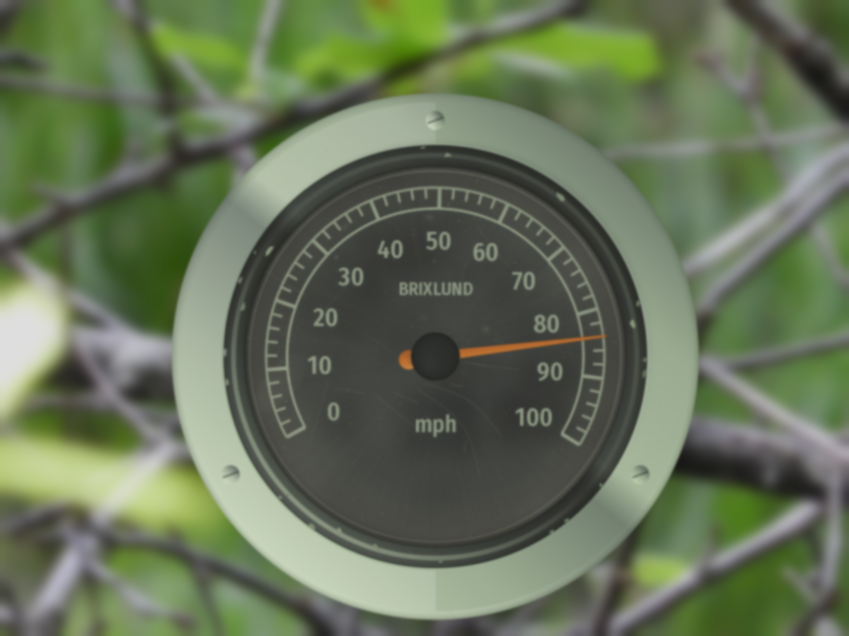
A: 84 mph
